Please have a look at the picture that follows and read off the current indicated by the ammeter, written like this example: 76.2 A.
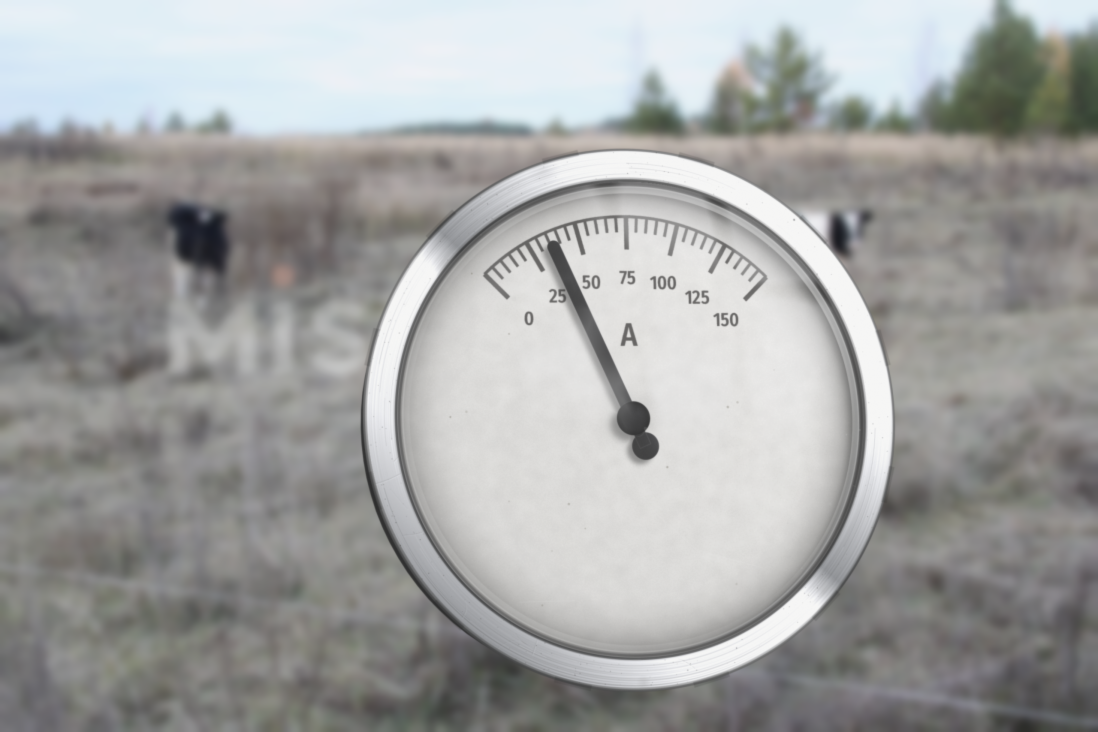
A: 35 A
